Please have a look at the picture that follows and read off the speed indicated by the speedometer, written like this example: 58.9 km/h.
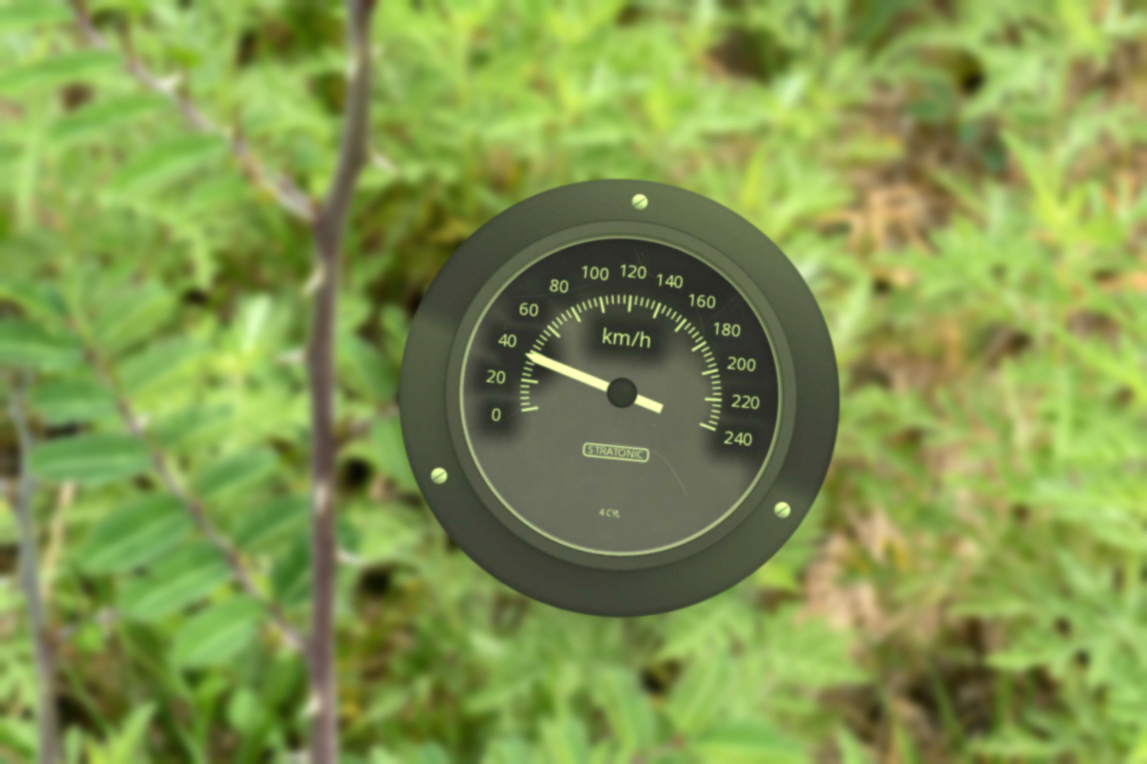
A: 36 km/h
